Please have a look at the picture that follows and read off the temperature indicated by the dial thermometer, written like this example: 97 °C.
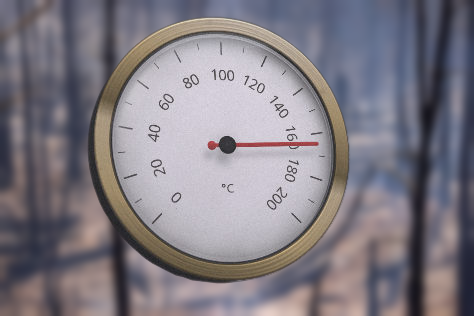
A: 165 °C
